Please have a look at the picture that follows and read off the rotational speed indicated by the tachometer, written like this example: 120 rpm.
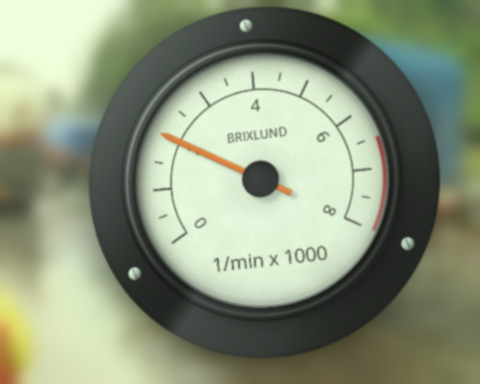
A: 2000 rpm
